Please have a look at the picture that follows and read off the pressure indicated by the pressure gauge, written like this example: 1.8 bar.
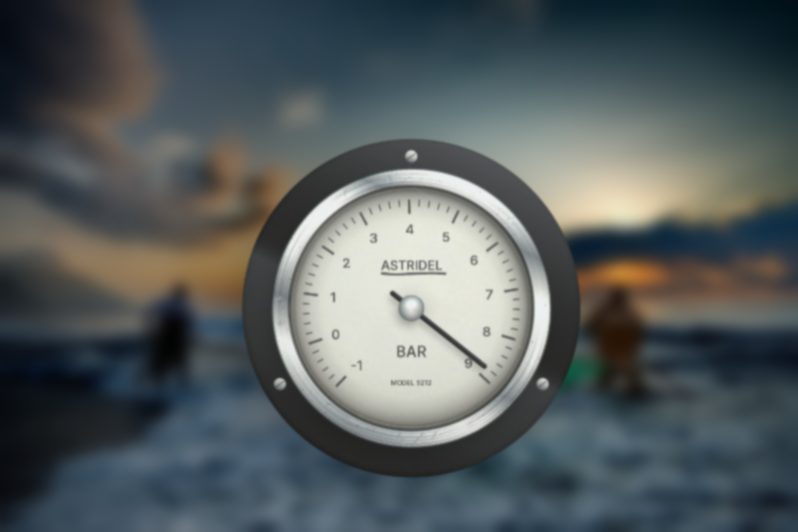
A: 8.8 bar
